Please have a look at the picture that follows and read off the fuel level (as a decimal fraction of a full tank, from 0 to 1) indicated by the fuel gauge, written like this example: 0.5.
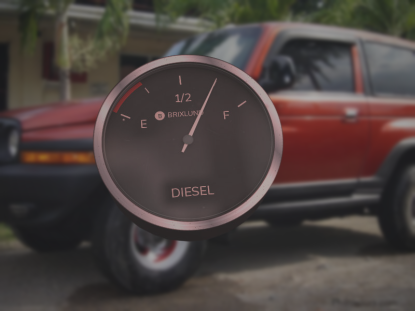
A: 0.75
